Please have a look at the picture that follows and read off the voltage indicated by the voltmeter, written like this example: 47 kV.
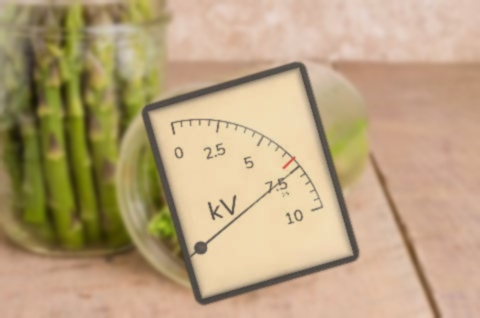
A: 7.5 kV
